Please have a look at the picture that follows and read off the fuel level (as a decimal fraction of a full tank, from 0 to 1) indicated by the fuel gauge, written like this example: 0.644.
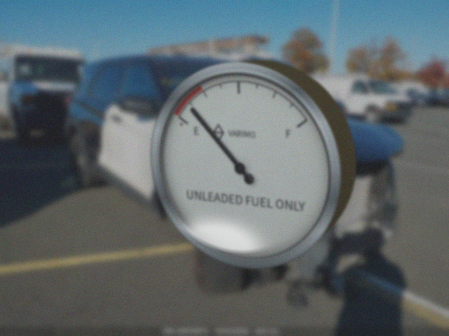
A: 0.125
